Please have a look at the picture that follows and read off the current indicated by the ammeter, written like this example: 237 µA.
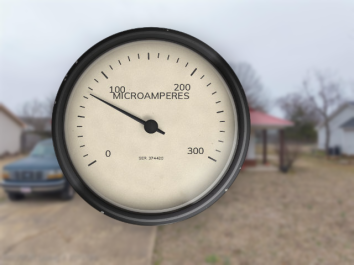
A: 75 µA
